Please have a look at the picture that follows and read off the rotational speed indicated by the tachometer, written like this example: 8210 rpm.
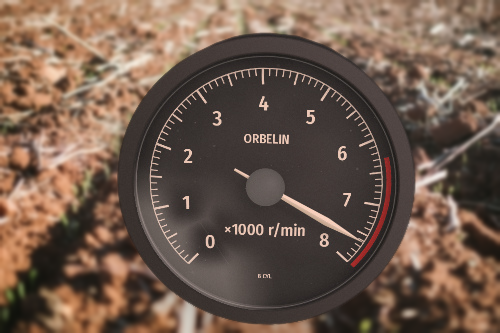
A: 7600 rpm
